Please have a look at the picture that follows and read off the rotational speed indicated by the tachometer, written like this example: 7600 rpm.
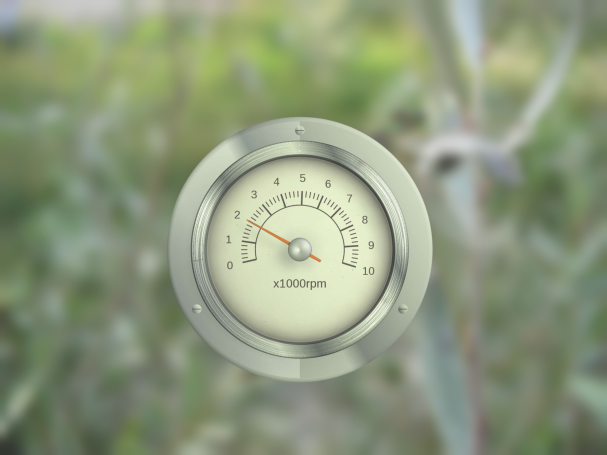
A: 2000 rpm
